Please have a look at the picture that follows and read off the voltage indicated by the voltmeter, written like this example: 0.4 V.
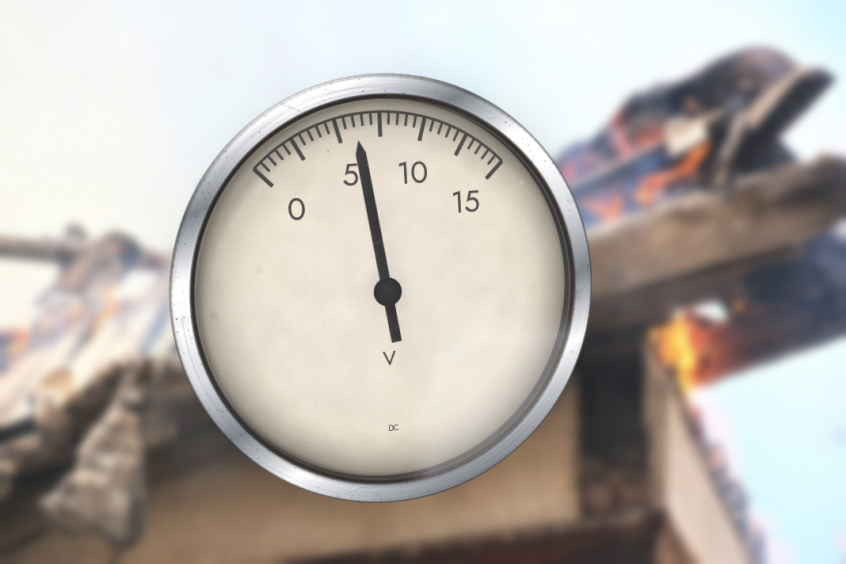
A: 6 V
